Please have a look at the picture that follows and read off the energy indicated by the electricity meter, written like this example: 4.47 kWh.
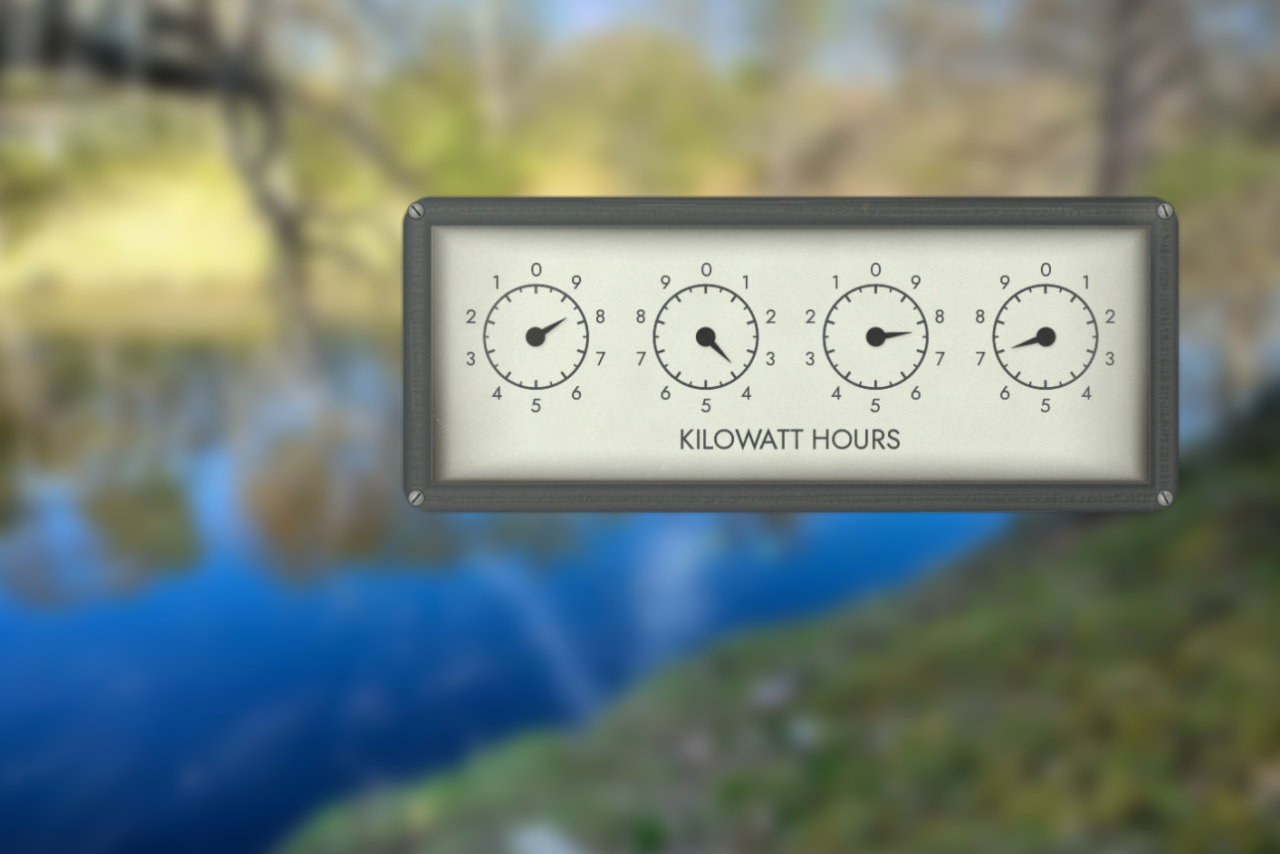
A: 8377 kWh
